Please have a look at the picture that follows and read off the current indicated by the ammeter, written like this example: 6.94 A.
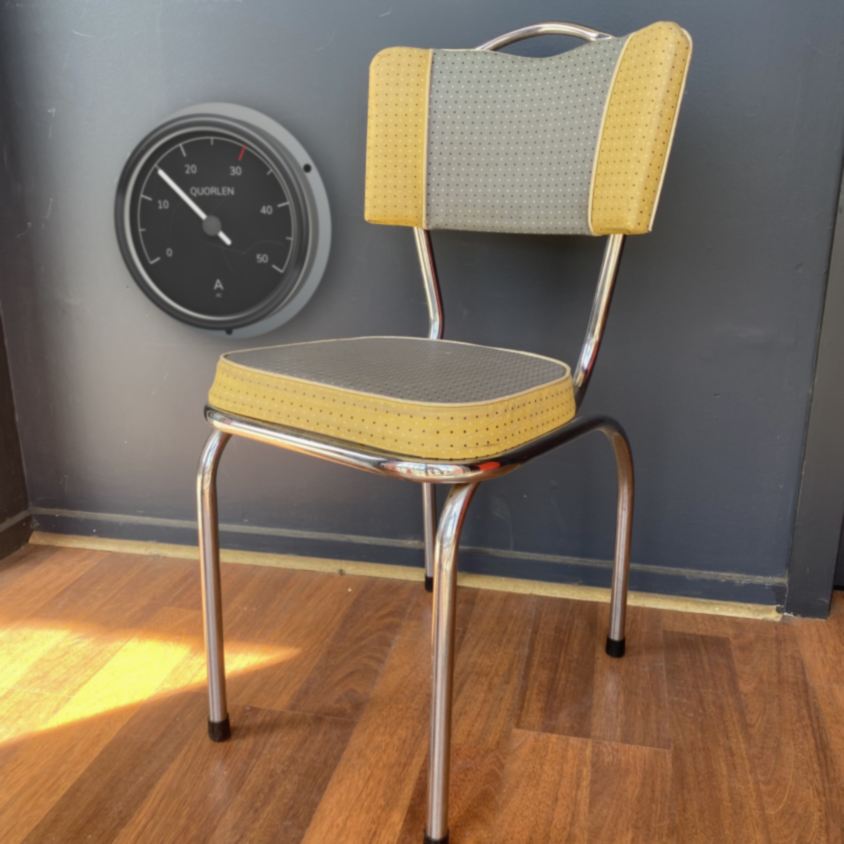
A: 15 A
